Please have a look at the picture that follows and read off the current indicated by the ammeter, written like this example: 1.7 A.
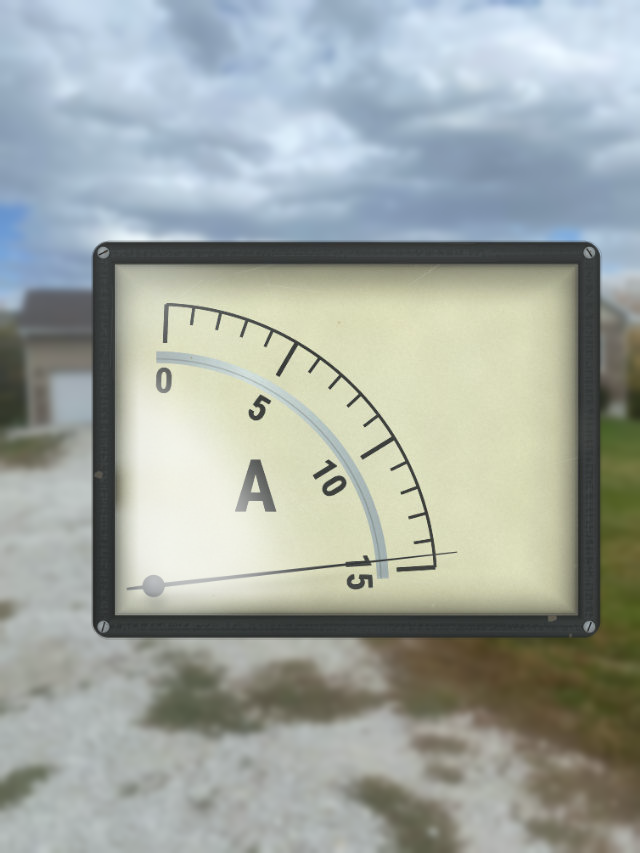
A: 14.5 A
